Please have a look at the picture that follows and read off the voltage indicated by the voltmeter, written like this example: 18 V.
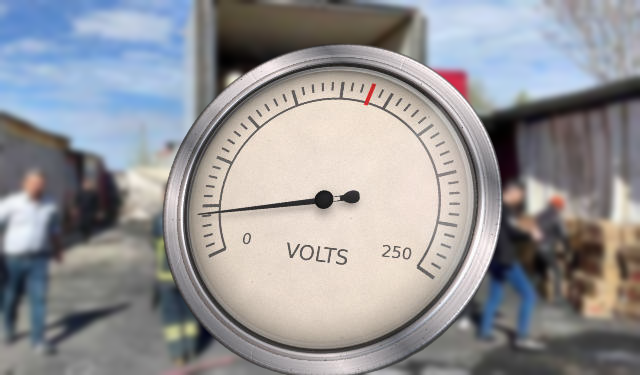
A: 20 V
